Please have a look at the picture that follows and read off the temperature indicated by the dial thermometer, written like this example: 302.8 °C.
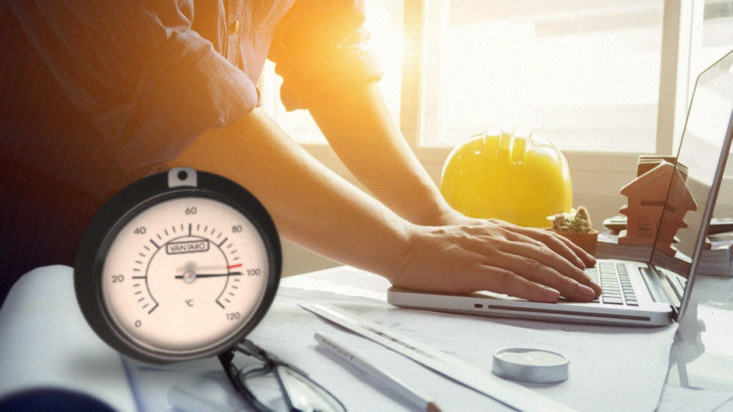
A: 100 °C
